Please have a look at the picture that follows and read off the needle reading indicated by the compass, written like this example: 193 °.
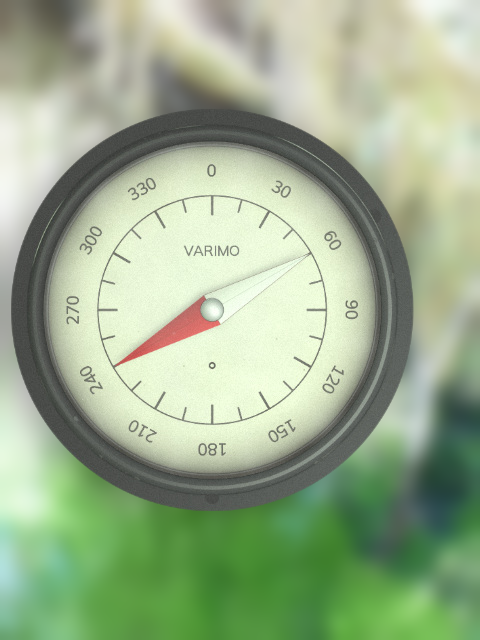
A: 240 °
